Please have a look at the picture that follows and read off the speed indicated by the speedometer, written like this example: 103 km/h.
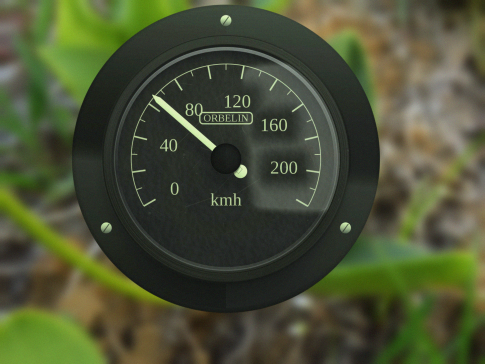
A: 65 km/h
